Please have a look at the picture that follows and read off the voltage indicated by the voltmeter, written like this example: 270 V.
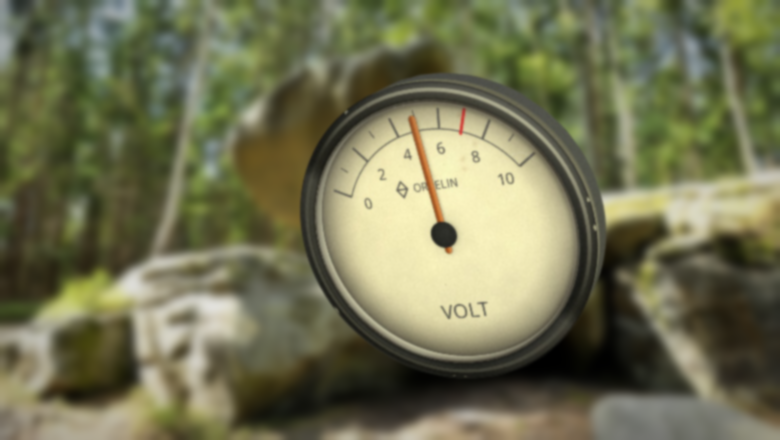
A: 5 V
